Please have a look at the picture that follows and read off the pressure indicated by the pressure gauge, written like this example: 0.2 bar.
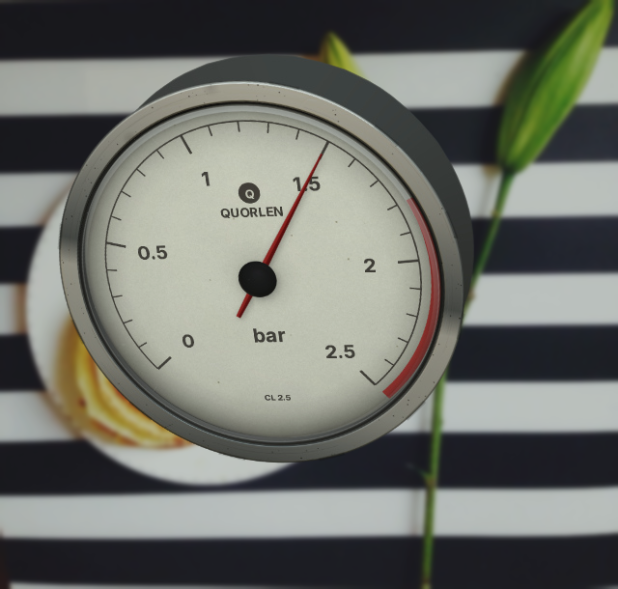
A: 1.5 bar
